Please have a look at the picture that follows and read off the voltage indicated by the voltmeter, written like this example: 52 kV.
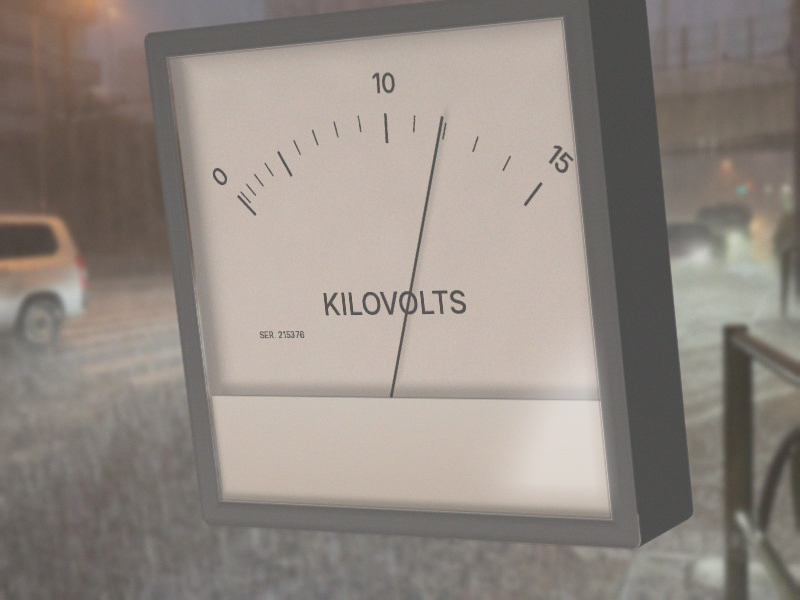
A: 12 kV
